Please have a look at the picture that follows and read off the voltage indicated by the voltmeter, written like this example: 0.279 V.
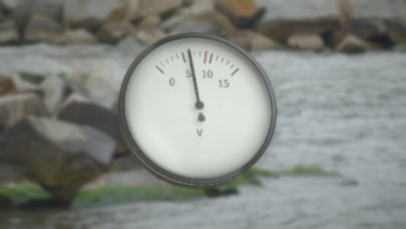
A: 6 V
